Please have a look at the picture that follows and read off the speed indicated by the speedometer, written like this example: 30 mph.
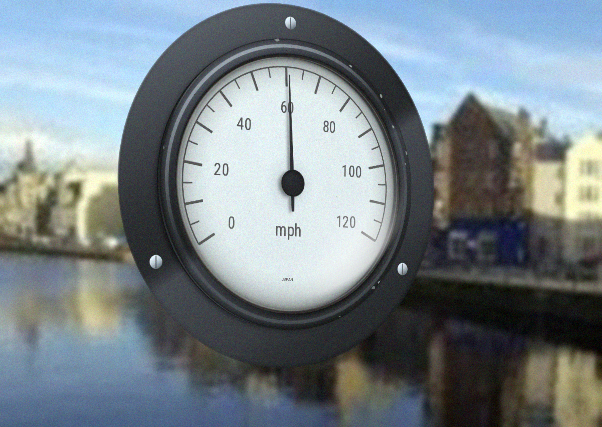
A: 60 mph
